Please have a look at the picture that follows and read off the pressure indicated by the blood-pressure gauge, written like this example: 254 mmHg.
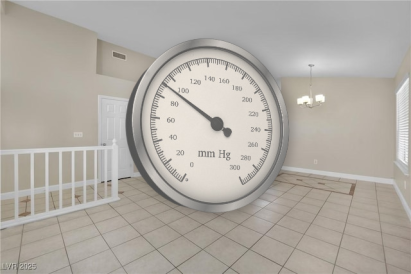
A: 90 mmHg
